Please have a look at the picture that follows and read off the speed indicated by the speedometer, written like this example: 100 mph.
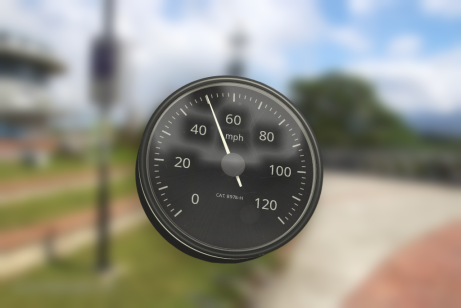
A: 50 mph
